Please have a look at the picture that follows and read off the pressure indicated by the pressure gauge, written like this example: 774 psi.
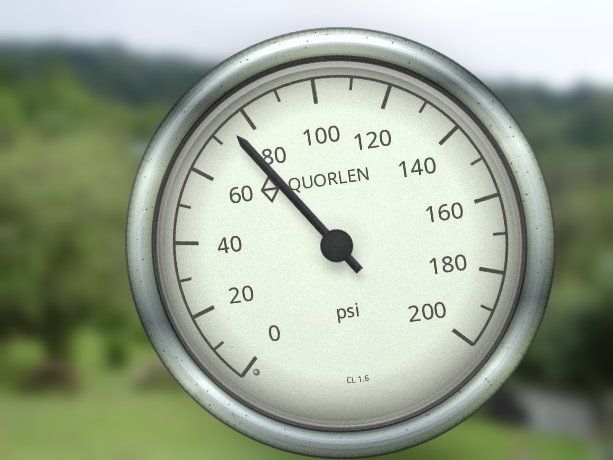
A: 75 psi
